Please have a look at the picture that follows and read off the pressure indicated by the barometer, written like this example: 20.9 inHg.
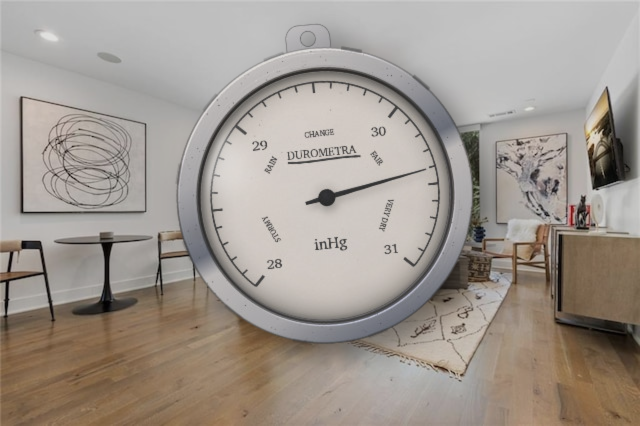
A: 30.4 inHg
